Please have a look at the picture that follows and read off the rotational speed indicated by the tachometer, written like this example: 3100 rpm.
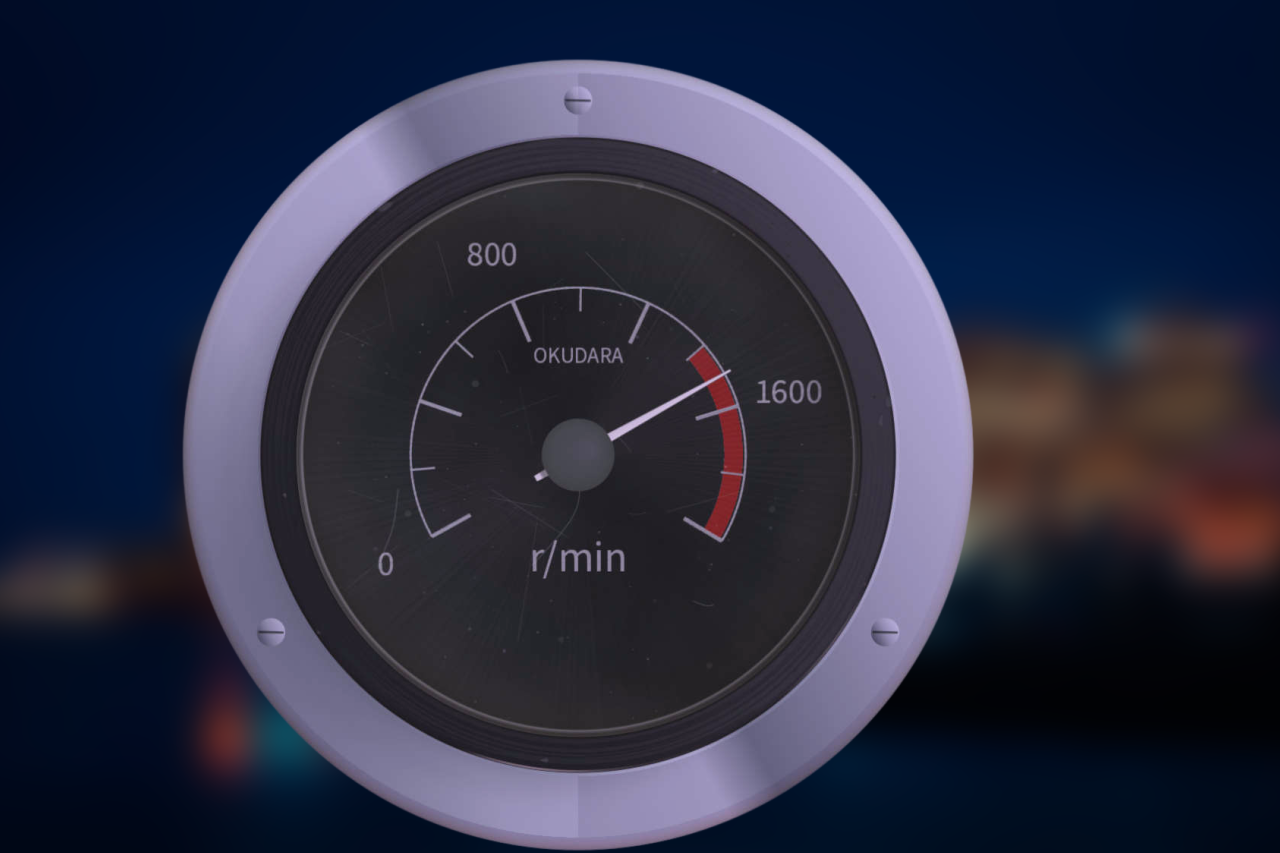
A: 1500 rpm
